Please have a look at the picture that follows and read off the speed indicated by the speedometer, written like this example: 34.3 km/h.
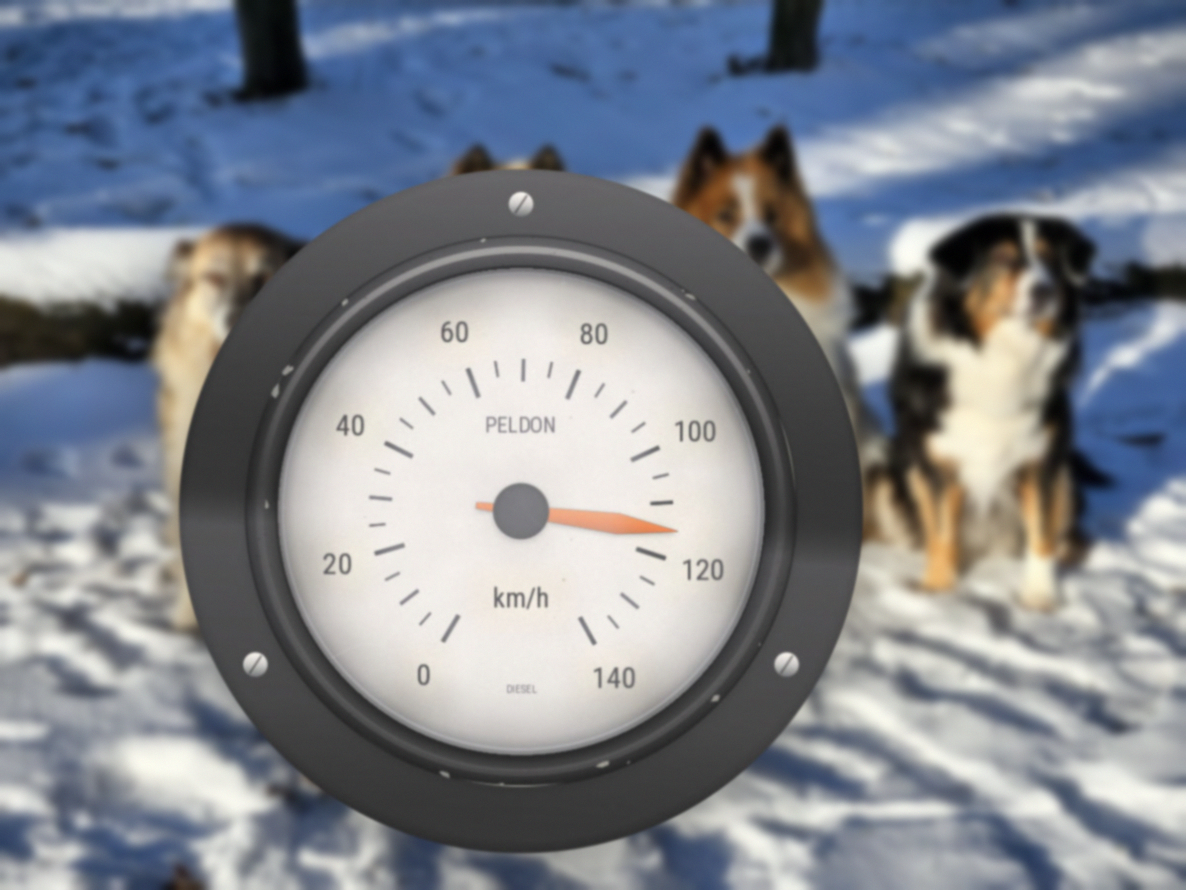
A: 115 km/h
